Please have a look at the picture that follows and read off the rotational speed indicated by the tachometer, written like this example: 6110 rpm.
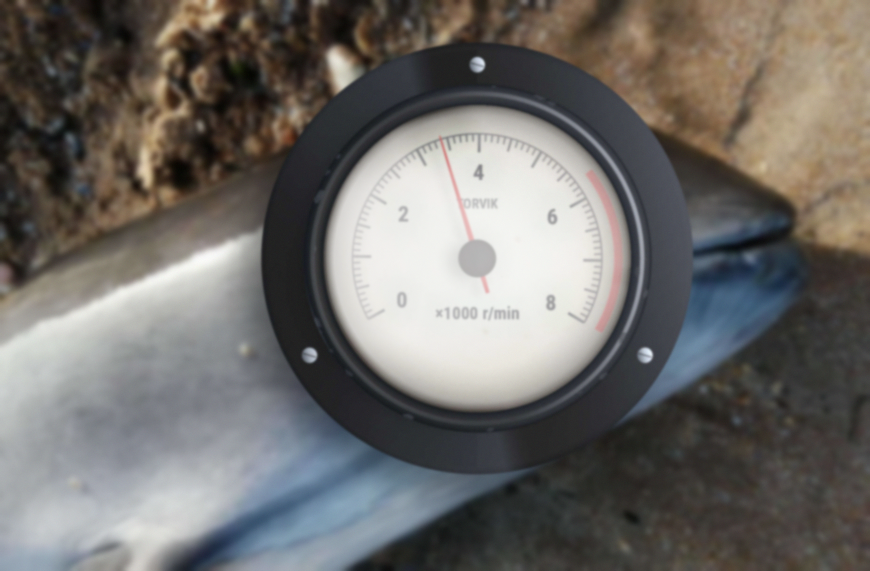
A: 3400 rpm
